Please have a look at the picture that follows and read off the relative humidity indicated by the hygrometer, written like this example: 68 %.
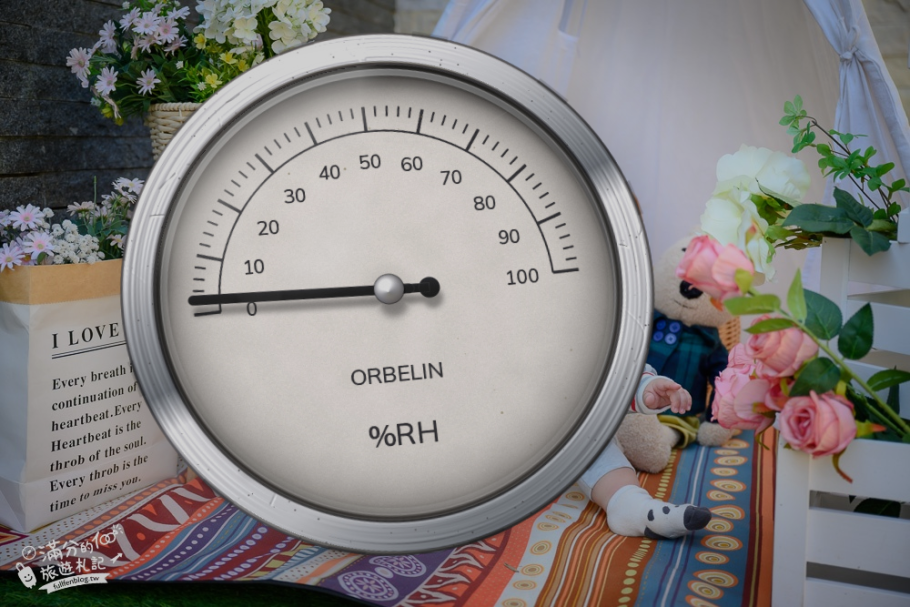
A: 2 %
